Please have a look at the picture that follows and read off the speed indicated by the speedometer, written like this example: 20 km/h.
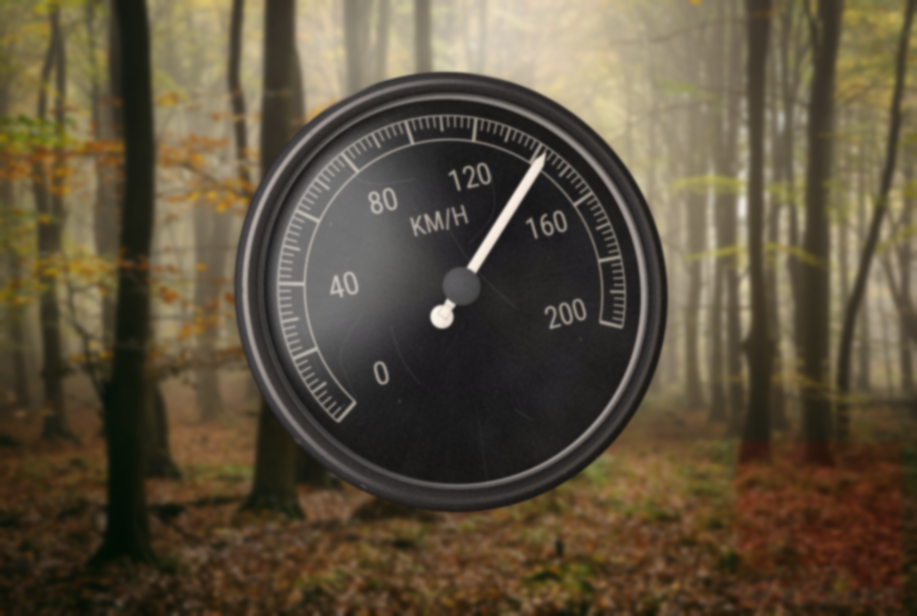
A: 142 km/h
